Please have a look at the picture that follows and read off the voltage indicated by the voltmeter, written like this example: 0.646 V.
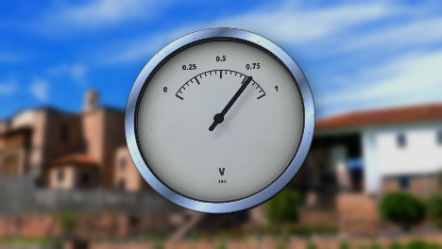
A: 0.8 V
